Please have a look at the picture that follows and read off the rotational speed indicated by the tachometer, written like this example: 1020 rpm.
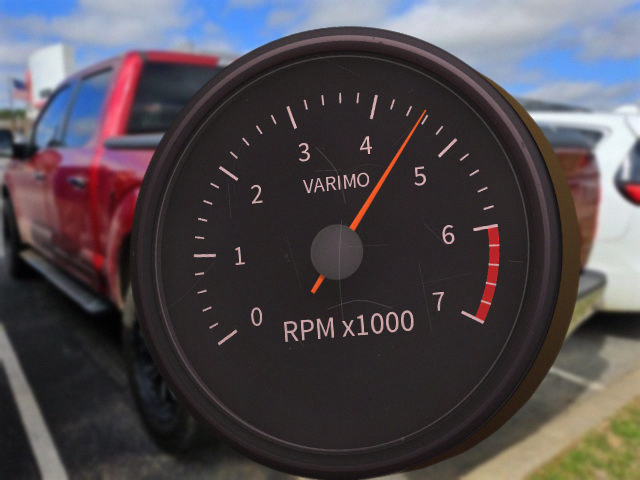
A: 4600 rpm
